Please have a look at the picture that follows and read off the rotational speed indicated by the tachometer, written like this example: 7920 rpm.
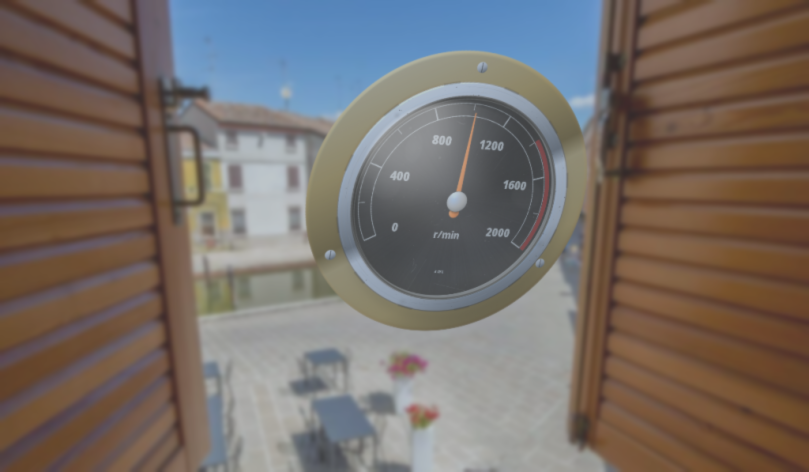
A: 1000 rpm
